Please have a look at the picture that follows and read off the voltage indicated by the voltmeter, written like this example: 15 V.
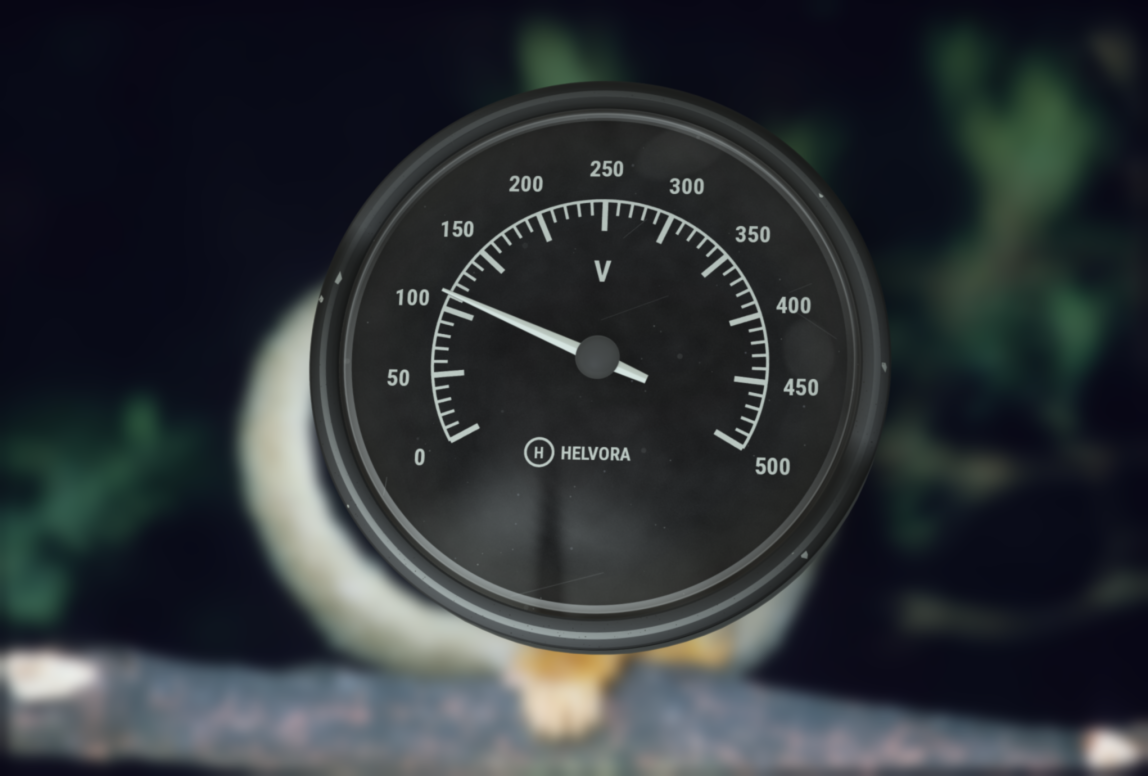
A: 110 V
